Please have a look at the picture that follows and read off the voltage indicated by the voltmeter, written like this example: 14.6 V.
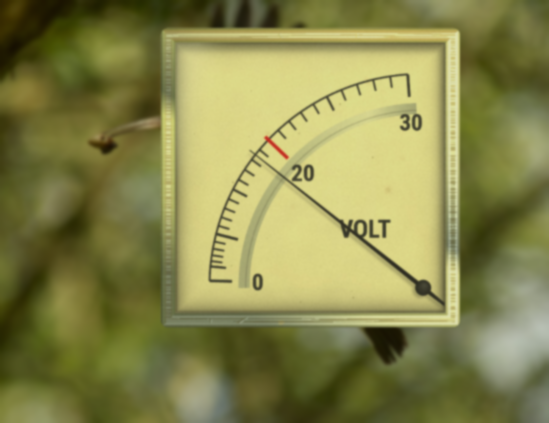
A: 18.5 V
